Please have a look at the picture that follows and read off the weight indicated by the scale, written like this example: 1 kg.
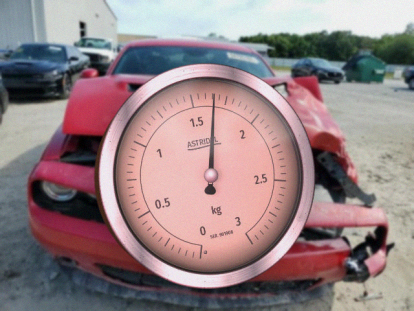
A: 1.65 kg
